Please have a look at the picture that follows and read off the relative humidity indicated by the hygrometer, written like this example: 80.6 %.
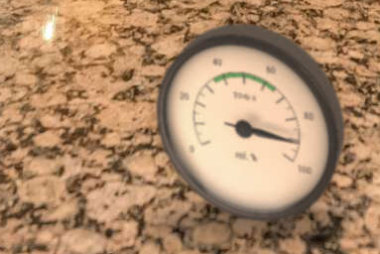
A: 90 %
